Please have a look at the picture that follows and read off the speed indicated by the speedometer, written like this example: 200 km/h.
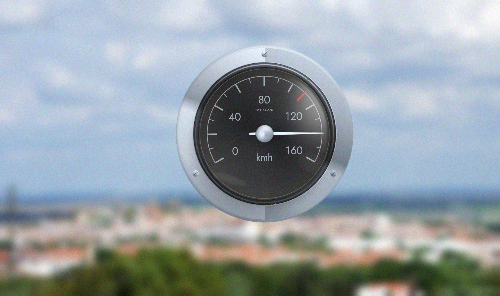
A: 140 km/h
